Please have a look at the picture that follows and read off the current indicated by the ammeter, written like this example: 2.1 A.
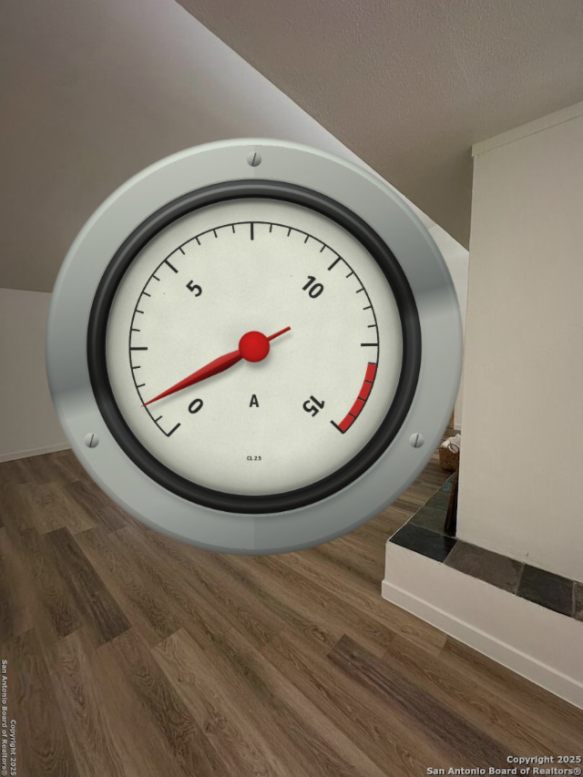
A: 1 A
